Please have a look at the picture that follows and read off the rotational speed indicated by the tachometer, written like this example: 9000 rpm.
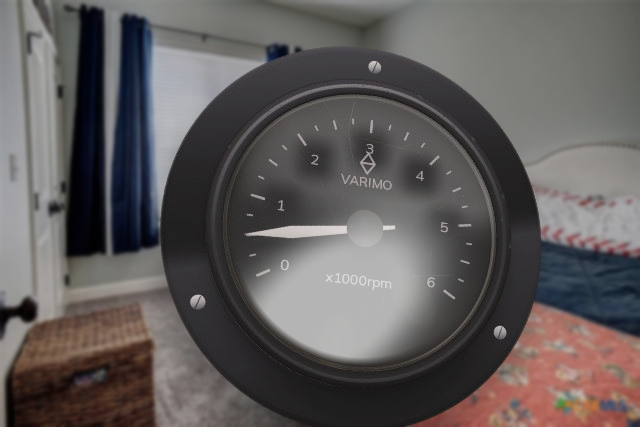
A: 500 rpm
